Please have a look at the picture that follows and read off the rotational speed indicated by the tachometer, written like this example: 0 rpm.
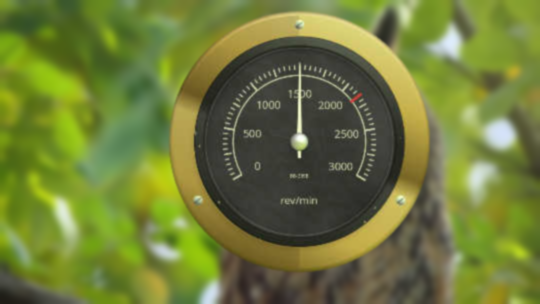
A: 1500 rpm
